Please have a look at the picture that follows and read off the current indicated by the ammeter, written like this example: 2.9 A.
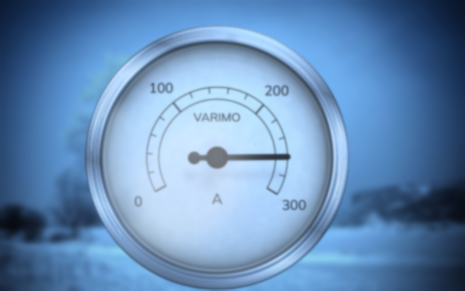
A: 260 A
